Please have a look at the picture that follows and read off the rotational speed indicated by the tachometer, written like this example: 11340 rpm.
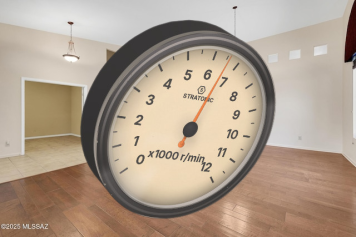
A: 6500 rpm
